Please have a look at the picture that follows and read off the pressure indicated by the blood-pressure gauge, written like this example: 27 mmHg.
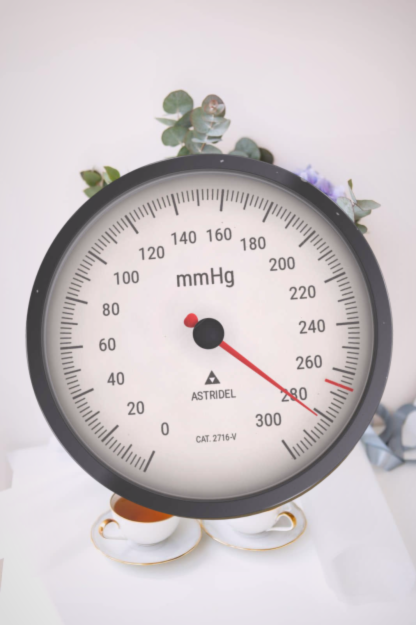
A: 282 mmHg
